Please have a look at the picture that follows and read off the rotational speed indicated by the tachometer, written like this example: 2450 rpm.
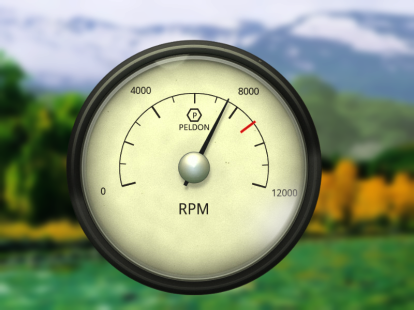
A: 7500 rpm
